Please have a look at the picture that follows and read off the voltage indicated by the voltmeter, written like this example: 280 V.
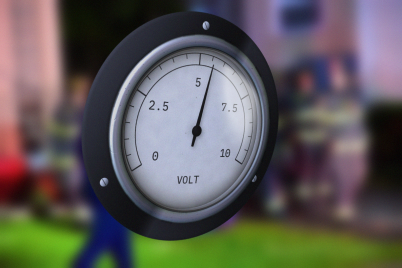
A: 5.5 V
